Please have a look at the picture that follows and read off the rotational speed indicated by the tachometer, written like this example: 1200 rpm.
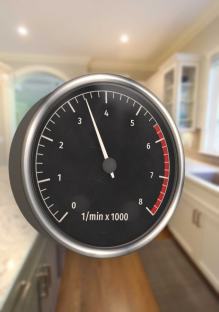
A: 3400 rpm
